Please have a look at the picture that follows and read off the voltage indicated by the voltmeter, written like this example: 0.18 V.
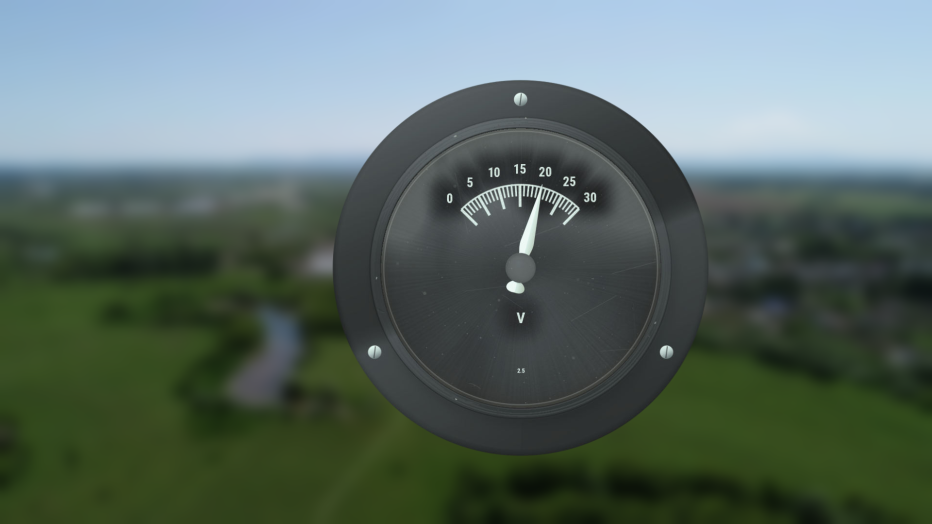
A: 20 V
